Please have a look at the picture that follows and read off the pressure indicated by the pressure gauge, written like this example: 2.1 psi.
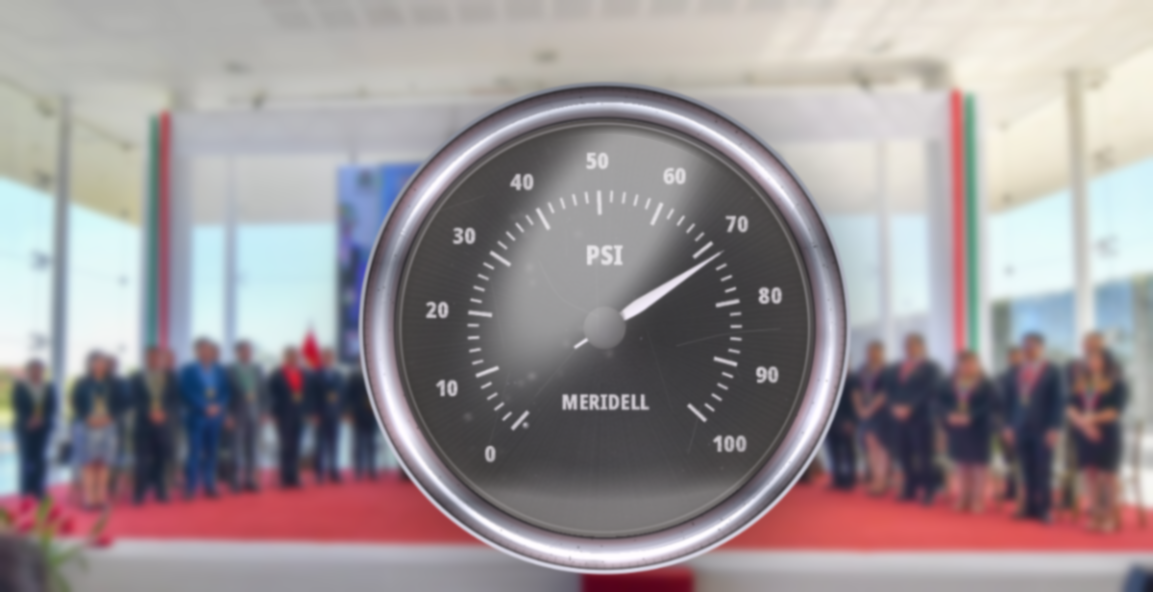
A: 72 psi
